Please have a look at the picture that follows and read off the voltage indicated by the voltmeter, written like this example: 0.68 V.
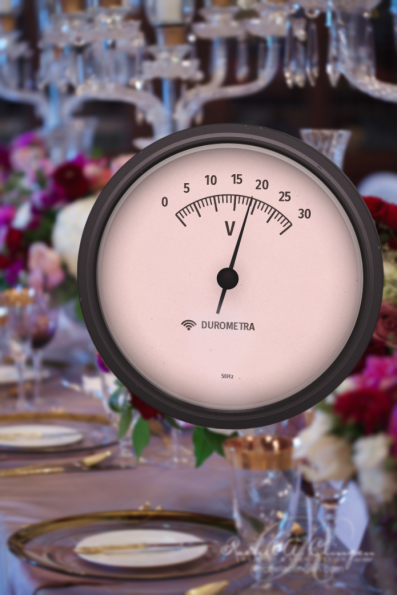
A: 19 V
